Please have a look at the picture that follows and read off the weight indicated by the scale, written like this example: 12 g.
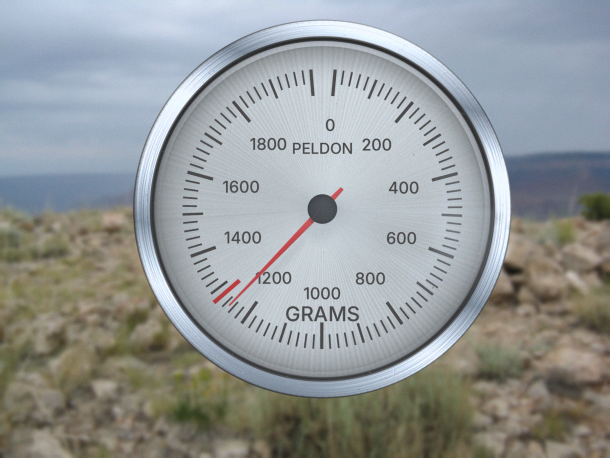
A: 1250 g
